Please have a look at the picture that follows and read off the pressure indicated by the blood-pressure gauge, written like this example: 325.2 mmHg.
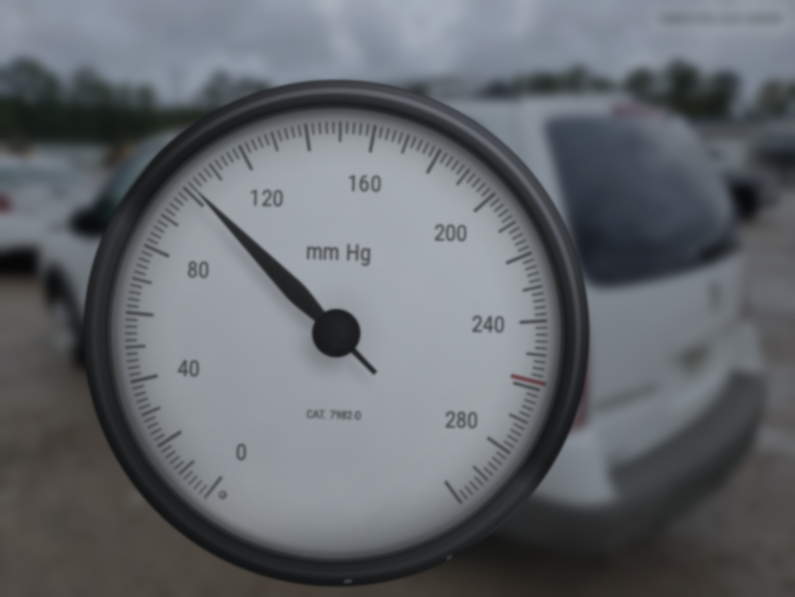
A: 102 mmHg
